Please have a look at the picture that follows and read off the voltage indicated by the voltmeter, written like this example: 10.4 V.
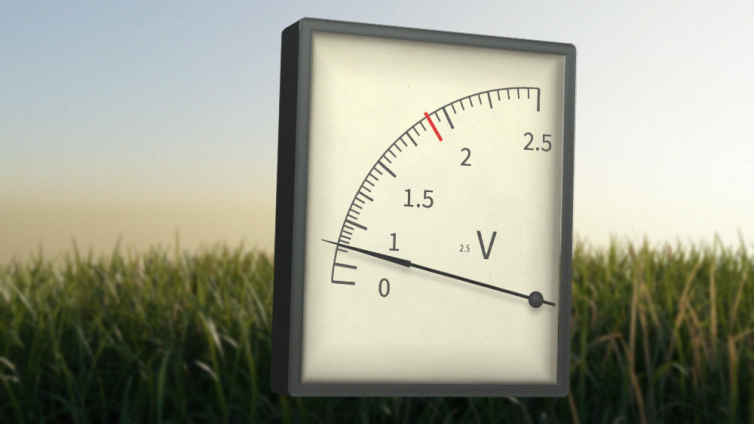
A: 0.75 V
